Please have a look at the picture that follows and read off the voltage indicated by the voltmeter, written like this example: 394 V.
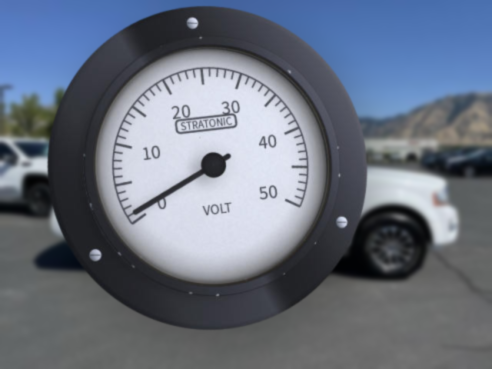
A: 1 V
